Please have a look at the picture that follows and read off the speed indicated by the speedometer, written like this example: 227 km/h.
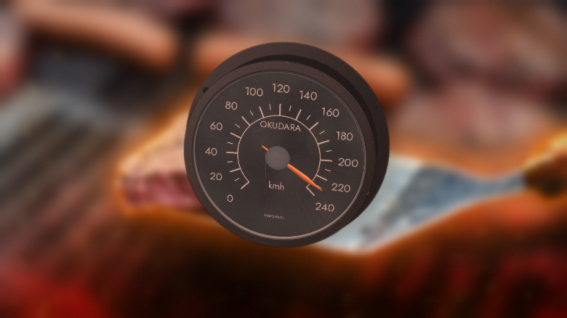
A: 230 km/h
